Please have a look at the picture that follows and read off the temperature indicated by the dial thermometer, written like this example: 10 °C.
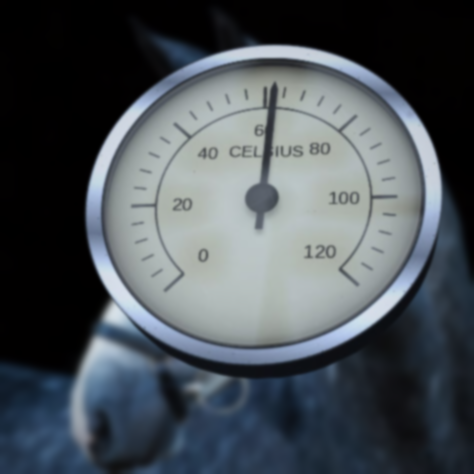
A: 62 °C
